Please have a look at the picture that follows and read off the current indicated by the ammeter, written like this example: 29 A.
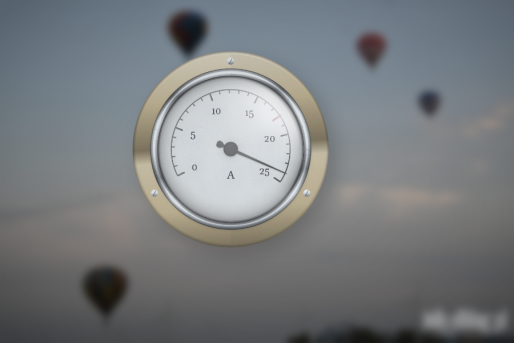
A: 24 A
